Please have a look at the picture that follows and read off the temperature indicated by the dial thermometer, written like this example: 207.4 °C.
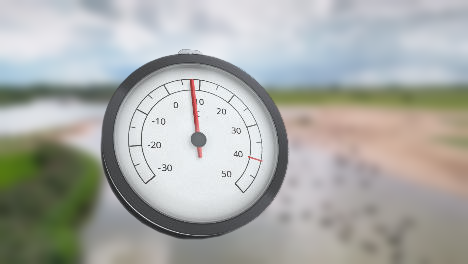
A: 7.5 °C
